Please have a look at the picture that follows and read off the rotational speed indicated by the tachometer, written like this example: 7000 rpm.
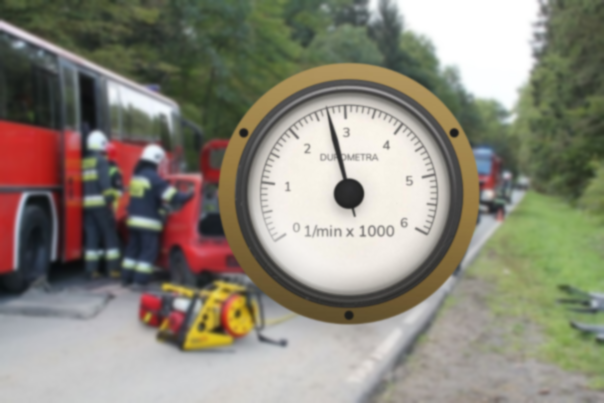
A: 2700 rpm
